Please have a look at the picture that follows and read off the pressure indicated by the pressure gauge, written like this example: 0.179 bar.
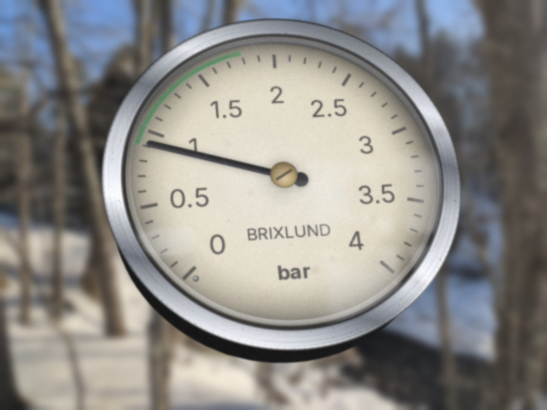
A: 0.9 bar
